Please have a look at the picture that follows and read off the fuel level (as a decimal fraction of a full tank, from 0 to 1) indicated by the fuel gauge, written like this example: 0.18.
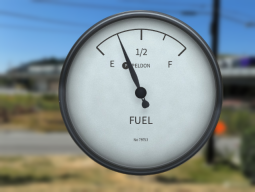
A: 0.25
